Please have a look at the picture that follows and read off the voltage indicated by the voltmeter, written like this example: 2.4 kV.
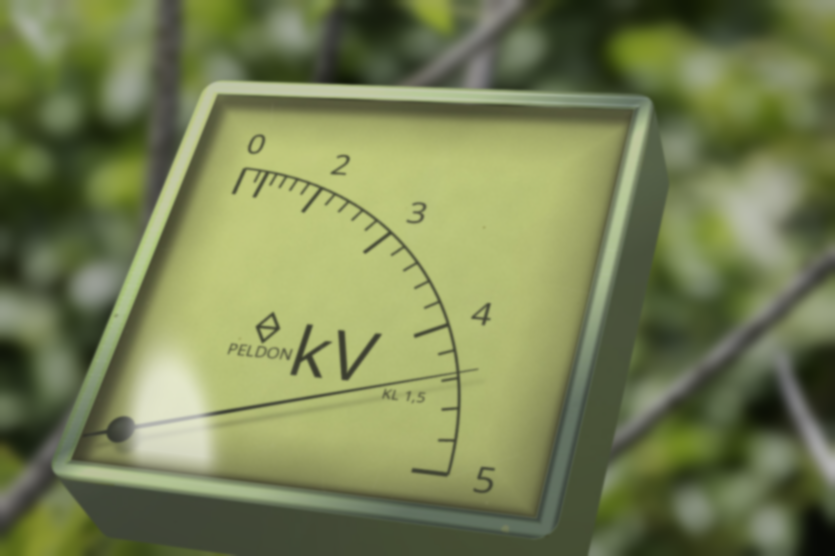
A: 4.4 kV
